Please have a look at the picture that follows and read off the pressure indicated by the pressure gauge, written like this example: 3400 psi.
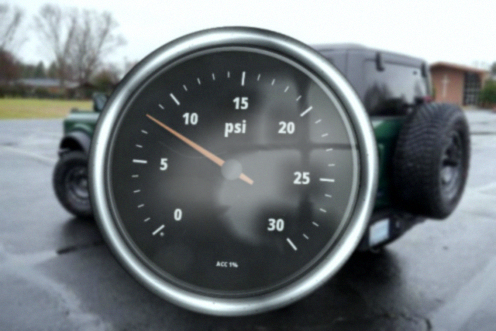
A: 8 psi
